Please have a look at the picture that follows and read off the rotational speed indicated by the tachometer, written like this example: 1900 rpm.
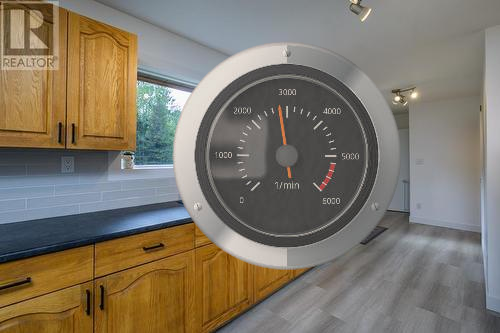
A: 2800 rpm
